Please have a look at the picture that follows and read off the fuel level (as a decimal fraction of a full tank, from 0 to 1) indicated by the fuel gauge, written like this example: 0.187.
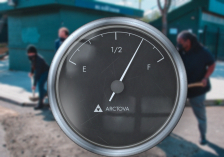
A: 0.75
